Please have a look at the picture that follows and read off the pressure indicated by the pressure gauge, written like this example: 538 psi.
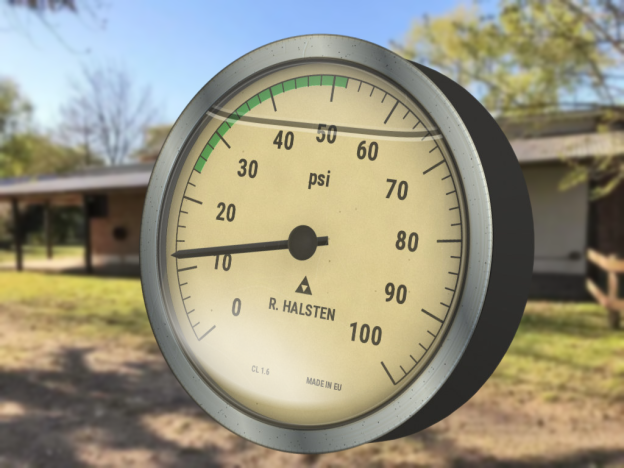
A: 12 psi
